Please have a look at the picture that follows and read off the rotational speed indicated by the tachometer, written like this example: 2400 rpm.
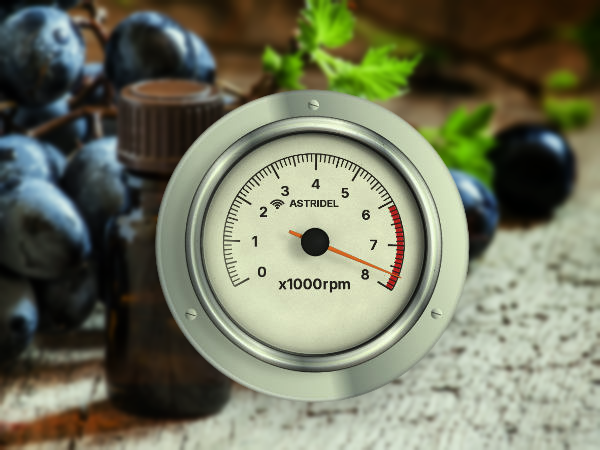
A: 7700 rpm
